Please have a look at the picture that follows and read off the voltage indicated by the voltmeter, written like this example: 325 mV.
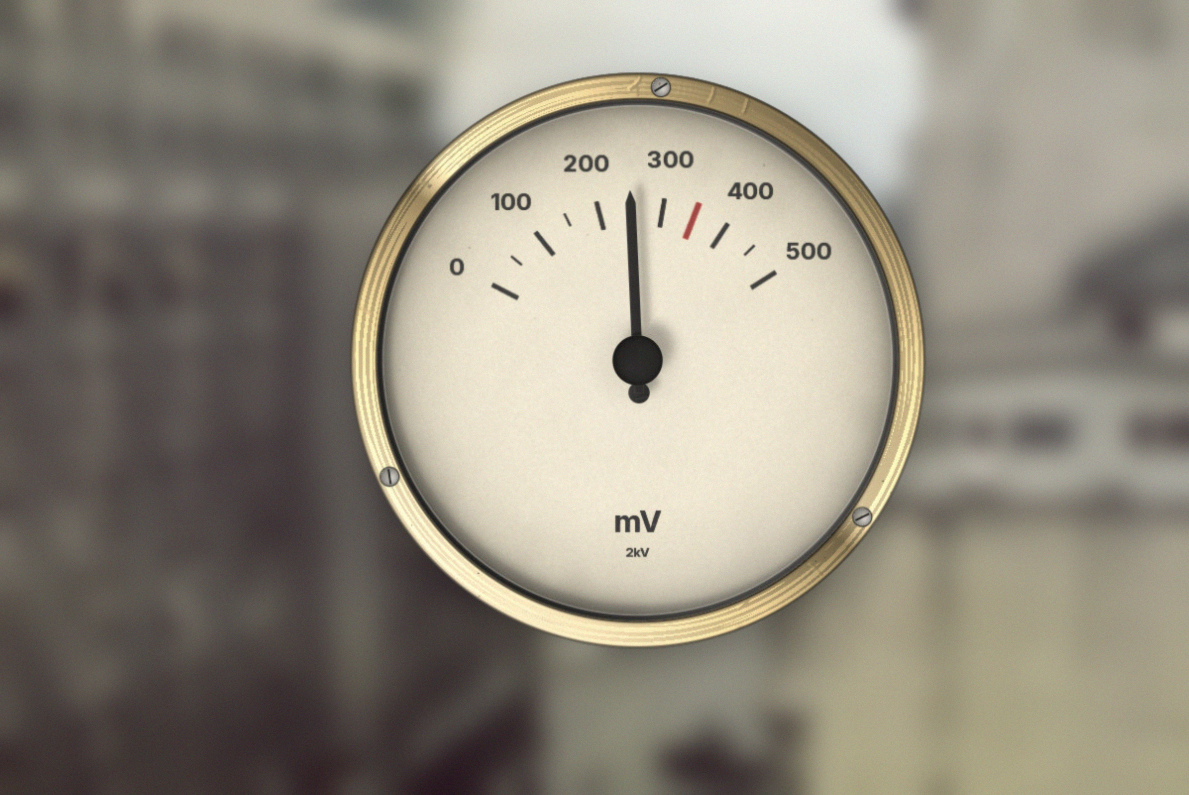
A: 250 mV
